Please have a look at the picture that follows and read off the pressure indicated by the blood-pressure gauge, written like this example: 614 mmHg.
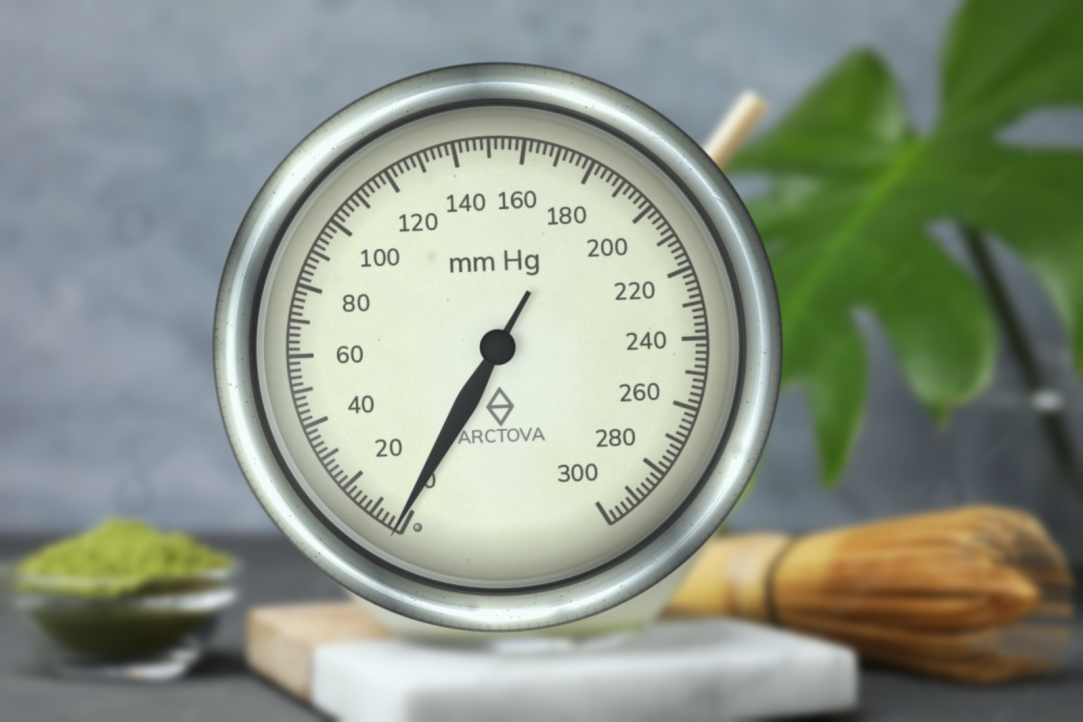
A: 2 mmHg
